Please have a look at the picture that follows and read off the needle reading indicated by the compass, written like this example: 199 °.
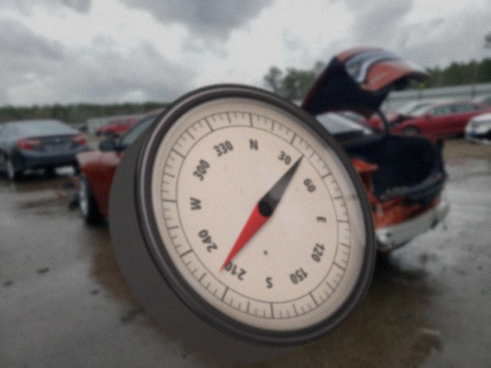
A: 220 °
